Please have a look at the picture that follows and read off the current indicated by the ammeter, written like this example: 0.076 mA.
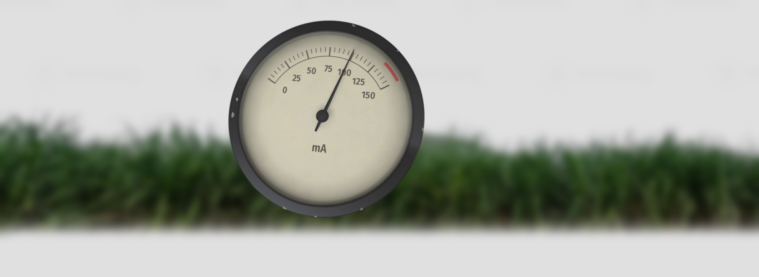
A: 100 mA
